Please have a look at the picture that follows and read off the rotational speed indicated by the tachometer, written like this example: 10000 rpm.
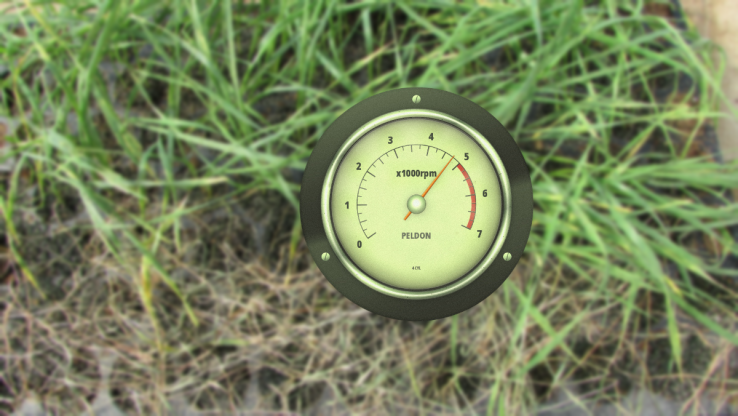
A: 4750 rpm
